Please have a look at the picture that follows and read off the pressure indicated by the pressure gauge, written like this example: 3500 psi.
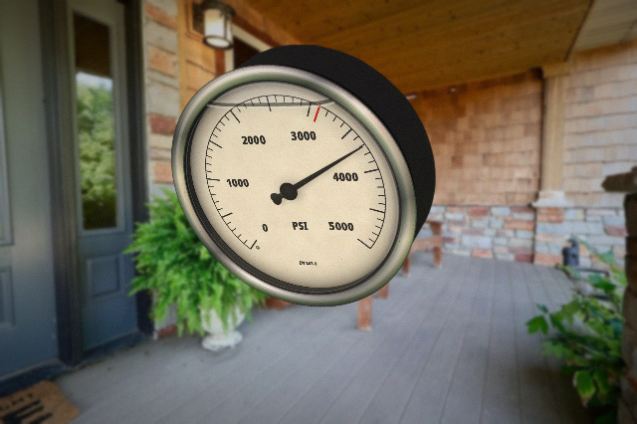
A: 3700 psi
